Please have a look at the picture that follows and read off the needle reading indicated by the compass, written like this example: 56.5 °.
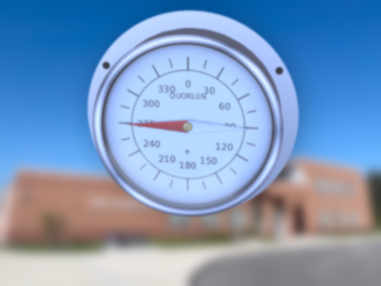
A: 270 °
